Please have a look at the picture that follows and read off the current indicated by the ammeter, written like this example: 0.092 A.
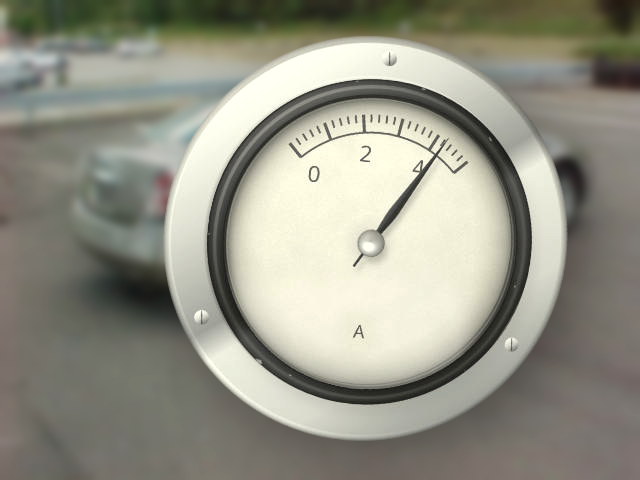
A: 4.2 A
